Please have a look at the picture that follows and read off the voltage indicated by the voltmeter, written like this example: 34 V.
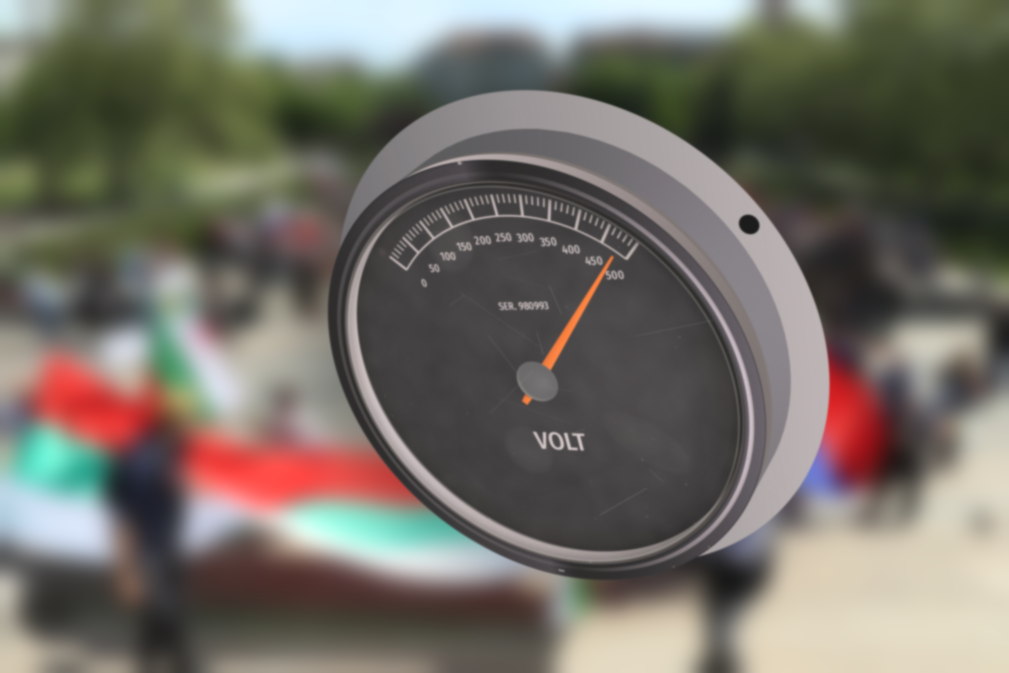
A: 480 V
